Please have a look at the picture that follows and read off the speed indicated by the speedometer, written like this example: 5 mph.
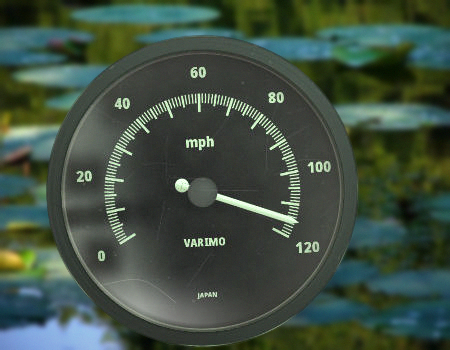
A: 115 mph
